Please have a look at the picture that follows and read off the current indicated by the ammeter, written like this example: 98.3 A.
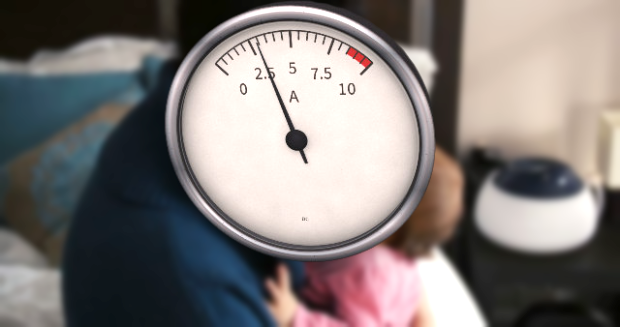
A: 3 A
